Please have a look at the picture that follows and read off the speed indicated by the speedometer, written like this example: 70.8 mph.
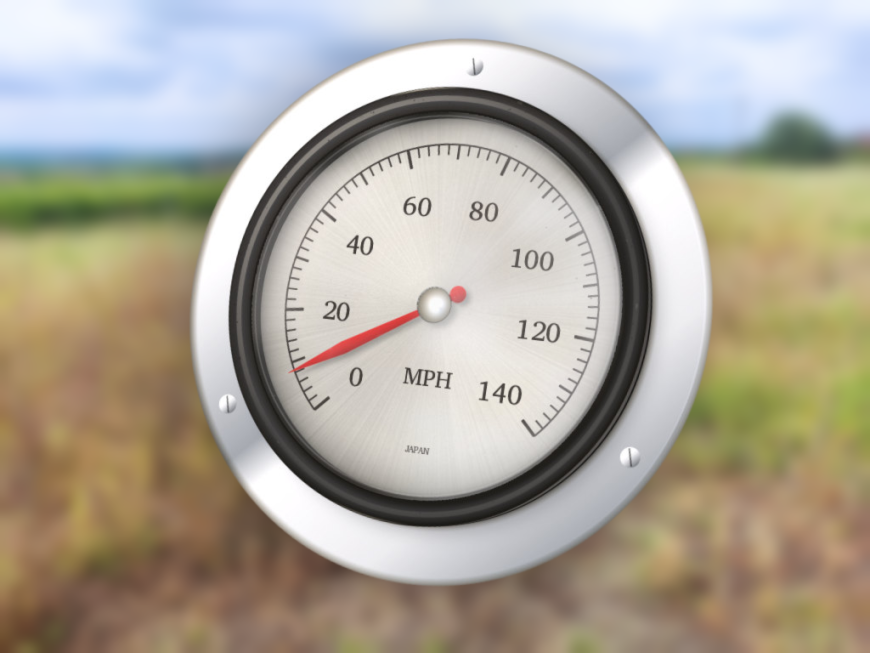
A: 8 mph
